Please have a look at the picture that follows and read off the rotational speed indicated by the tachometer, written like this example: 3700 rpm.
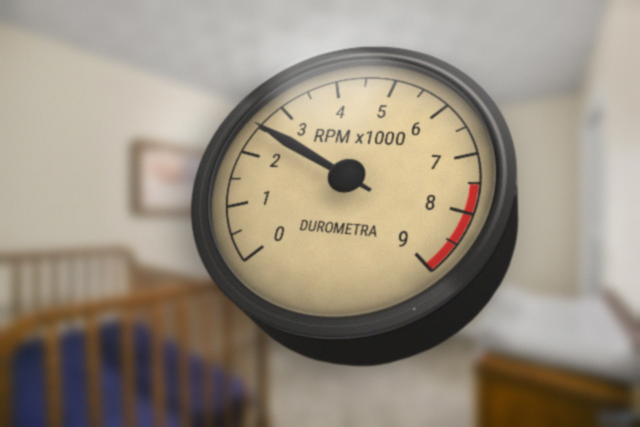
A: 2500 rpm
